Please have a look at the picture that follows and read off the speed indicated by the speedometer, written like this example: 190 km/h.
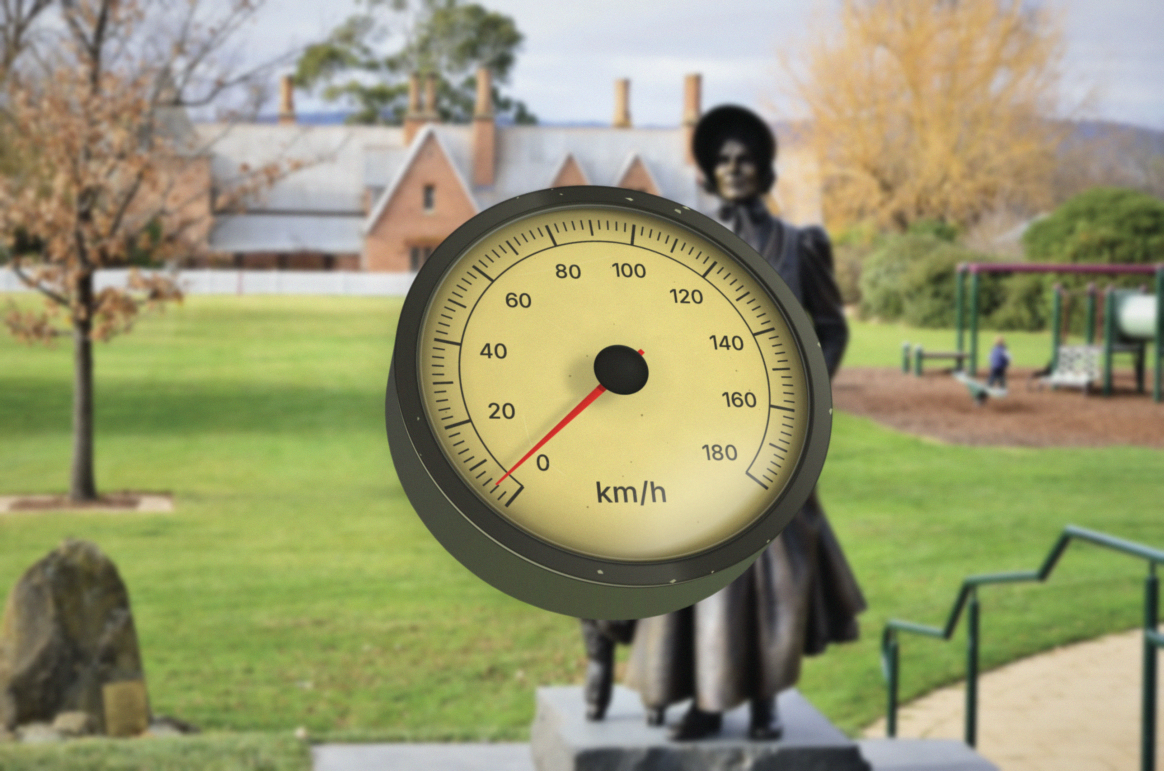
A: 4 km/h
